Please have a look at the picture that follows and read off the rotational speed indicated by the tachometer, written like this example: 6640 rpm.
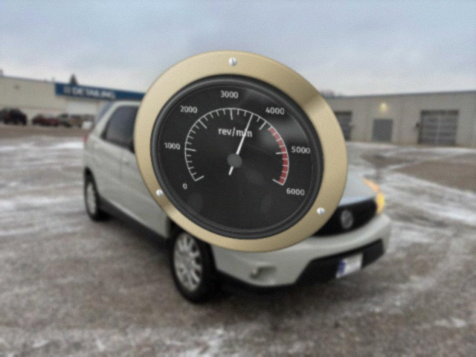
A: 3600 rpm
